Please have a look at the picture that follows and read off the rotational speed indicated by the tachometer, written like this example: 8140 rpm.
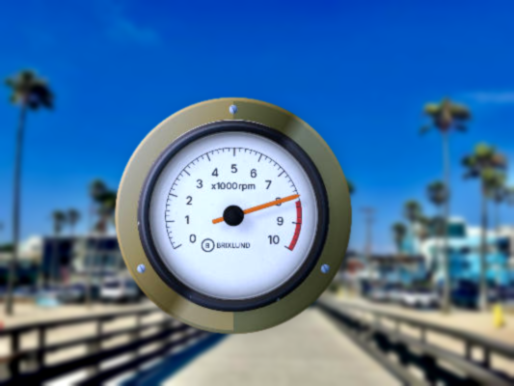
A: 8000 rpm
